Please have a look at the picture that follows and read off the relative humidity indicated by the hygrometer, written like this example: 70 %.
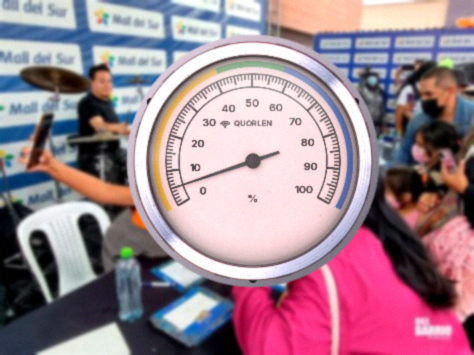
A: 5 %
